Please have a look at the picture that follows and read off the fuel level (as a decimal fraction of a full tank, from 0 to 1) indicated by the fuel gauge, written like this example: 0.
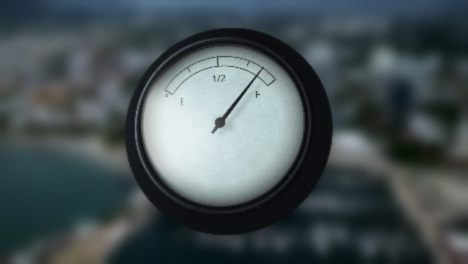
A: 0.875
